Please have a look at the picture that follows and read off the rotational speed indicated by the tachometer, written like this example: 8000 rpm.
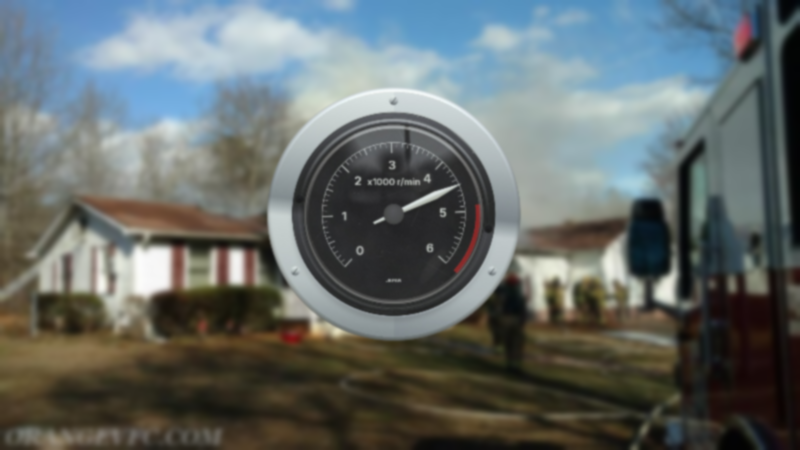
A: 4500 rpm
